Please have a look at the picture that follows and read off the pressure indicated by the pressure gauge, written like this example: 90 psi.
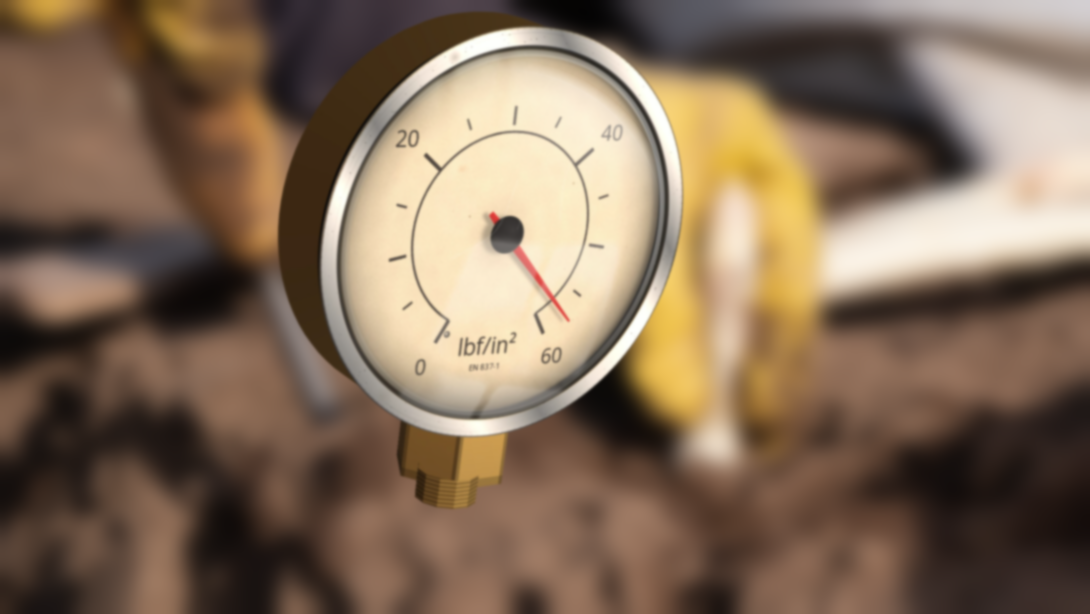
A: 57.5 psi
